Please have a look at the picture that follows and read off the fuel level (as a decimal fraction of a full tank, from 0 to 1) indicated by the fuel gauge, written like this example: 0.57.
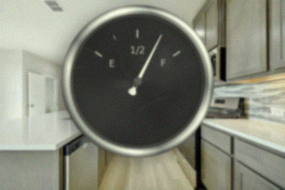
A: 0.75
